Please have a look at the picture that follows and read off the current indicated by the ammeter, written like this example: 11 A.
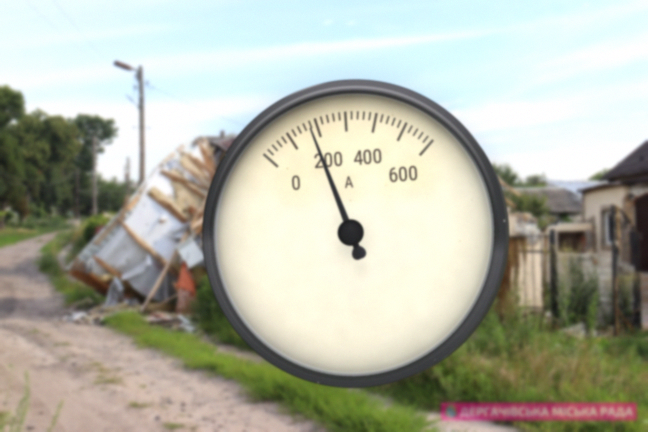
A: 180 A
